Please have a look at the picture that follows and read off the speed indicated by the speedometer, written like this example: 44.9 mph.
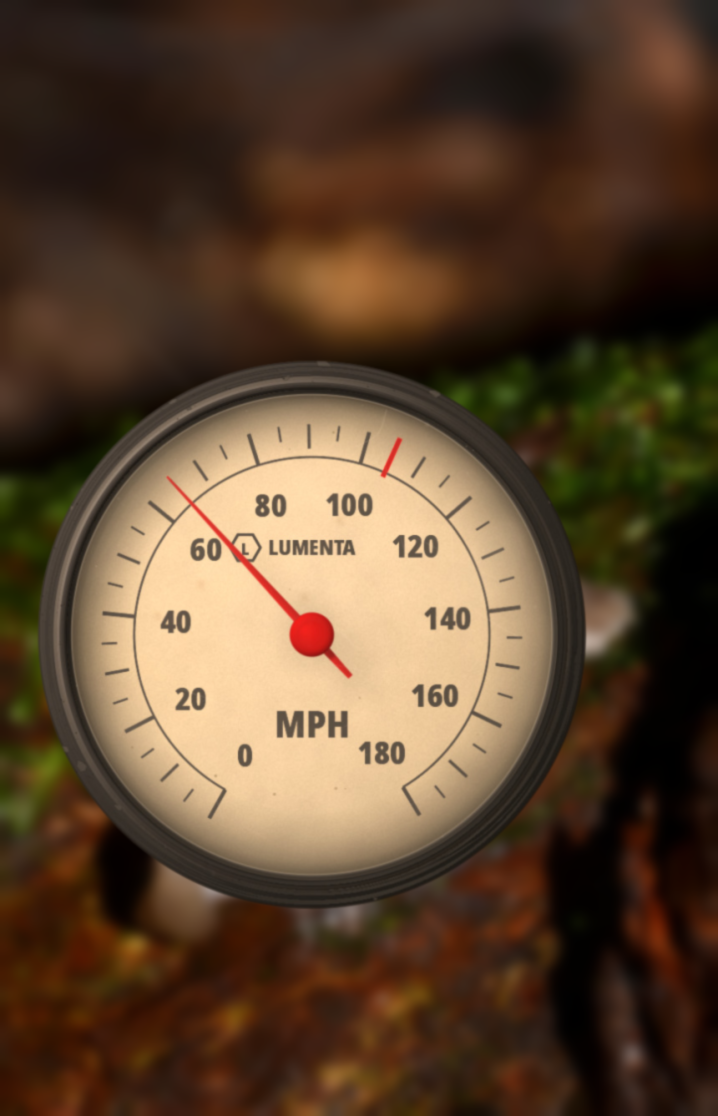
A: 65 mph
